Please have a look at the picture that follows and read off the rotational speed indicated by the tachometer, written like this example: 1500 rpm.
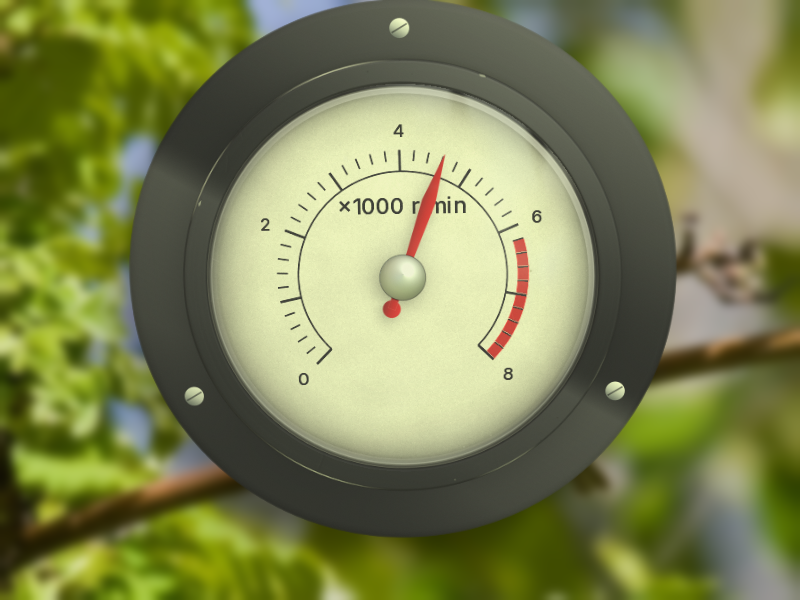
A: 4600 rpm
